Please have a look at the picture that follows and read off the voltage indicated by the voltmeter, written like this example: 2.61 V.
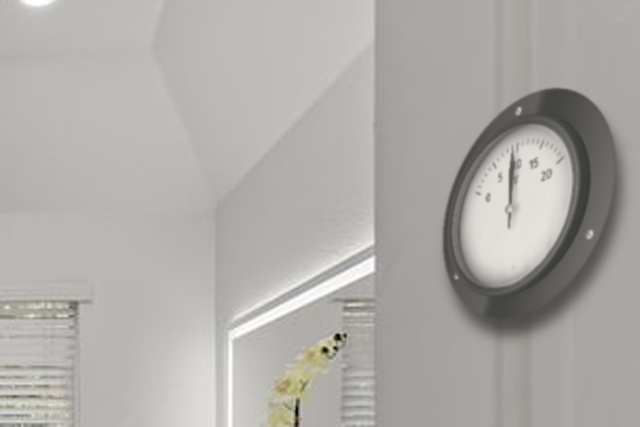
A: 10 V
